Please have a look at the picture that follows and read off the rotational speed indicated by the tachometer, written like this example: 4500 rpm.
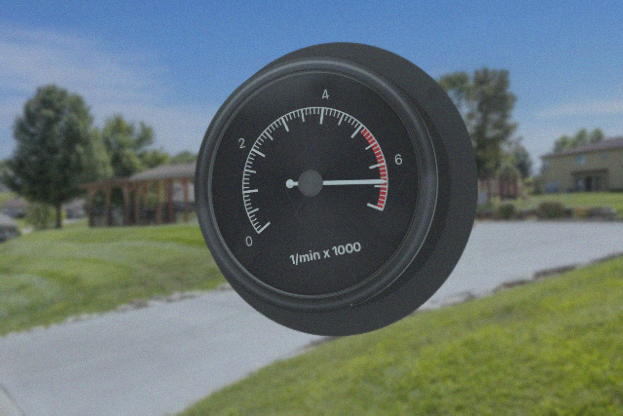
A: 6400 rpm
